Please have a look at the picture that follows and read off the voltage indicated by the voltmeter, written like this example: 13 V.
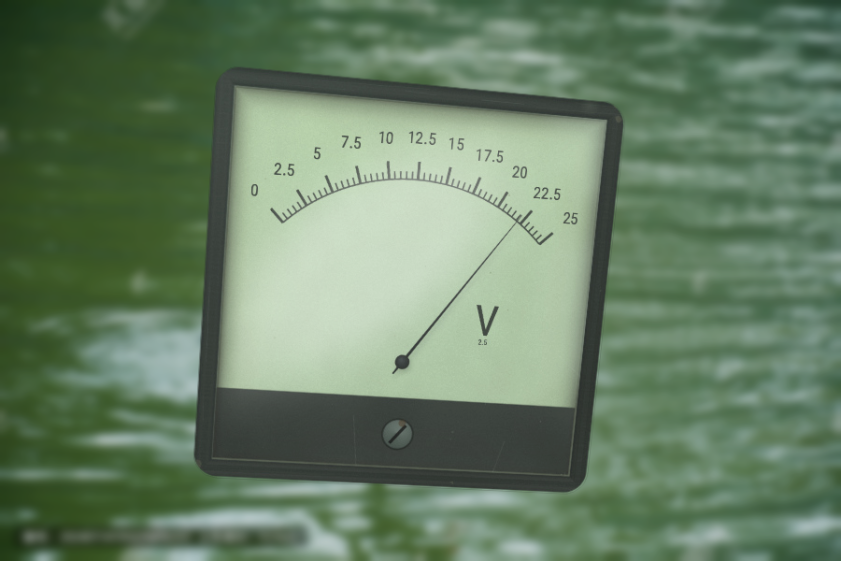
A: 22 V
